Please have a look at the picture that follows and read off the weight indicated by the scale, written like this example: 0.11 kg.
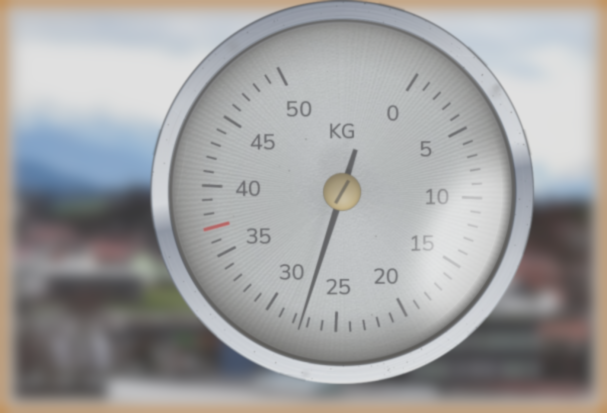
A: 27.5 kg
